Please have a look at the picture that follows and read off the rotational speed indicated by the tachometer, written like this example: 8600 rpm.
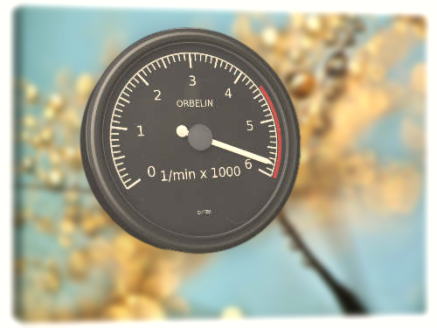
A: 5800 rpm
